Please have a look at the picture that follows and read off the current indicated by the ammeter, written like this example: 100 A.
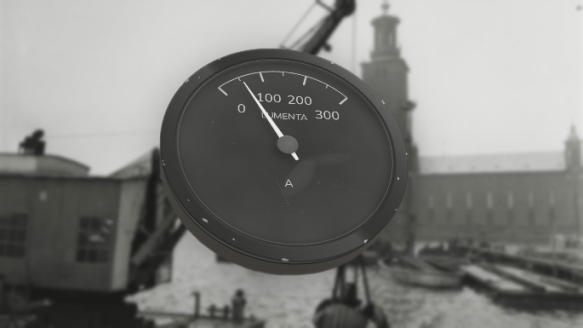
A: 50 A
